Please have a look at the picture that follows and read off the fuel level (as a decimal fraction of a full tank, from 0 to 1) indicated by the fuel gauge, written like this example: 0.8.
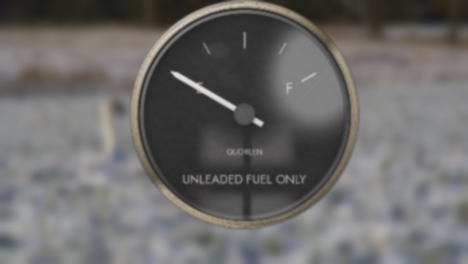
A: 0
